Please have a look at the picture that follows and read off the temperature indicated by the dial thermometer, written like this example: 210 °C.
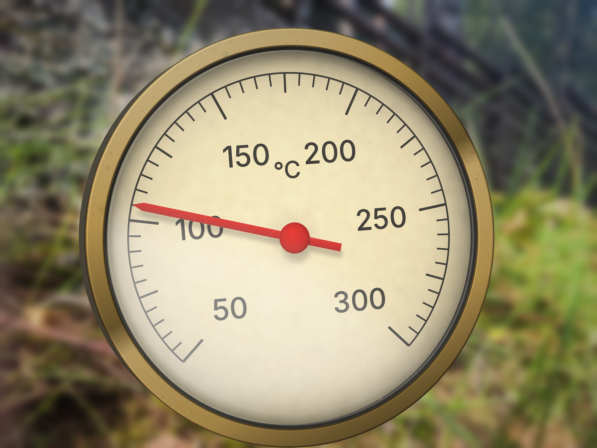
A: 105 °C
